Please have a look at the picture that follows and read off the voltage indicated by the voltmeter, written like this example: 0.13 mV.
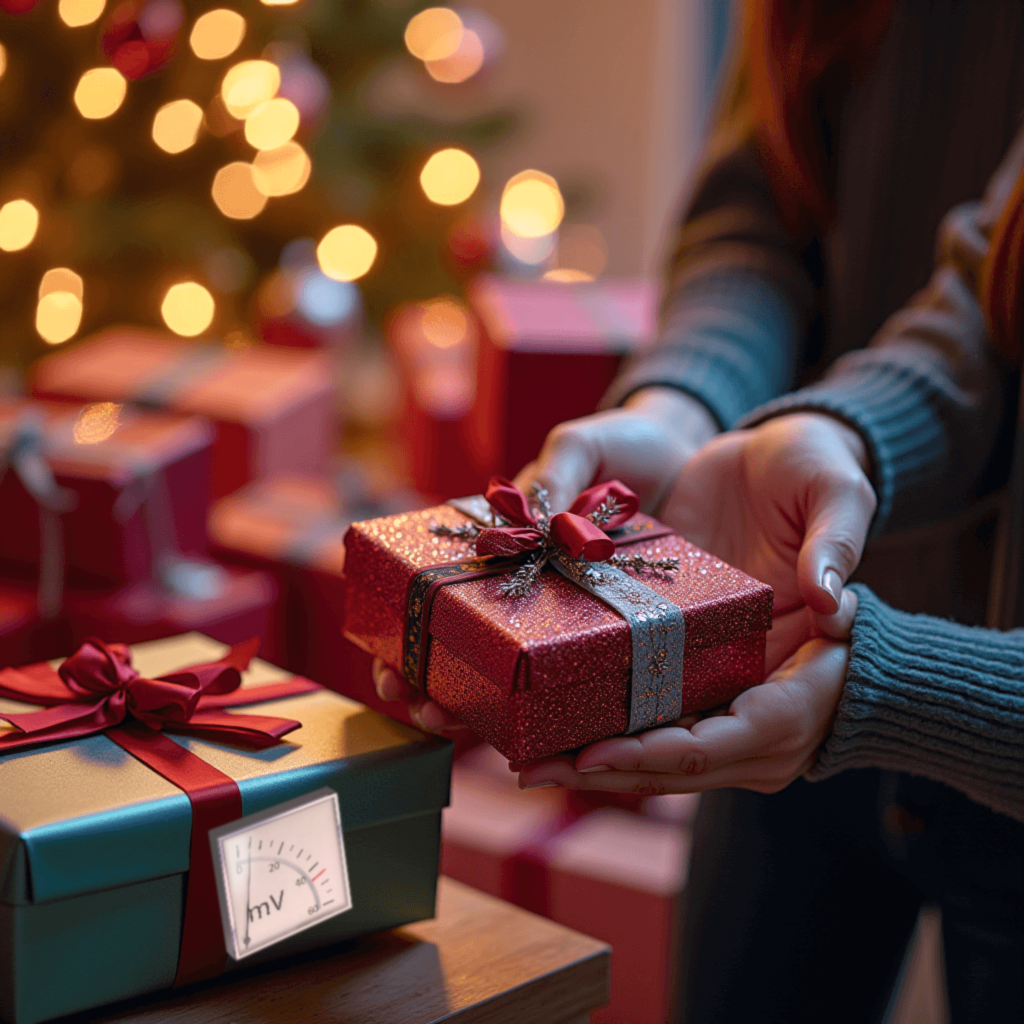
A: 5 mV
